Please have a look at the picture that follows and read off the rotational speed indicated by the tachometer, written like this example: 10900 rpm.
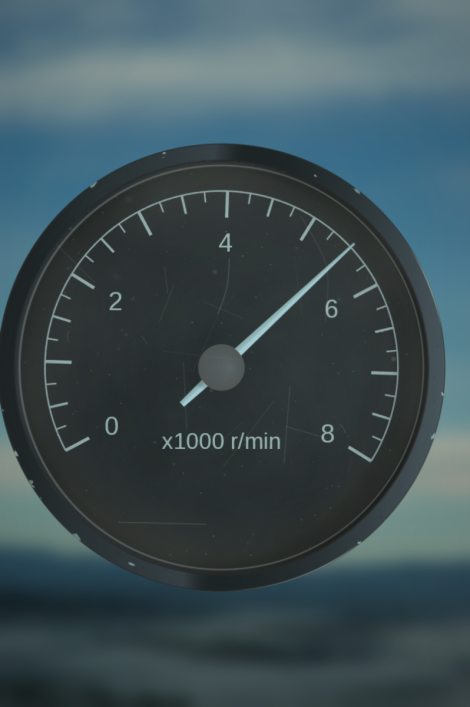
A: 5500 rpm
